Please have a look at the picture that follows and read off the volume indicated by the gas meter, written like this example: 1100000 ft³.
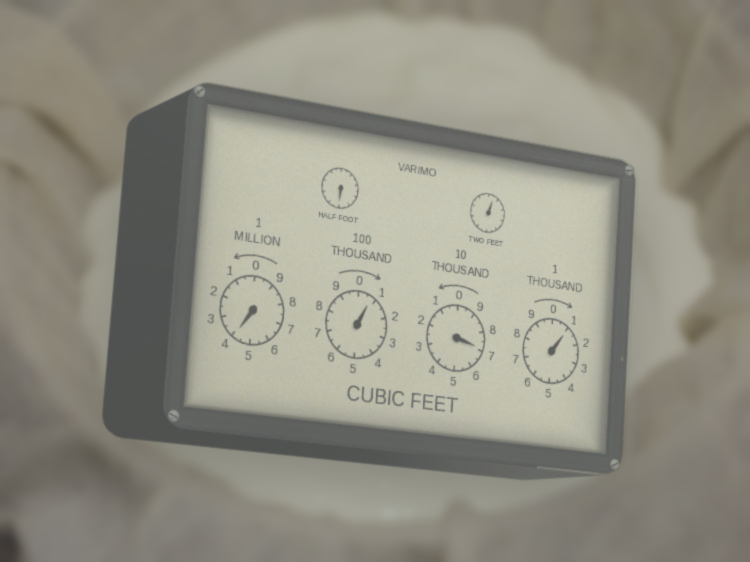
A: 407100 ft³
